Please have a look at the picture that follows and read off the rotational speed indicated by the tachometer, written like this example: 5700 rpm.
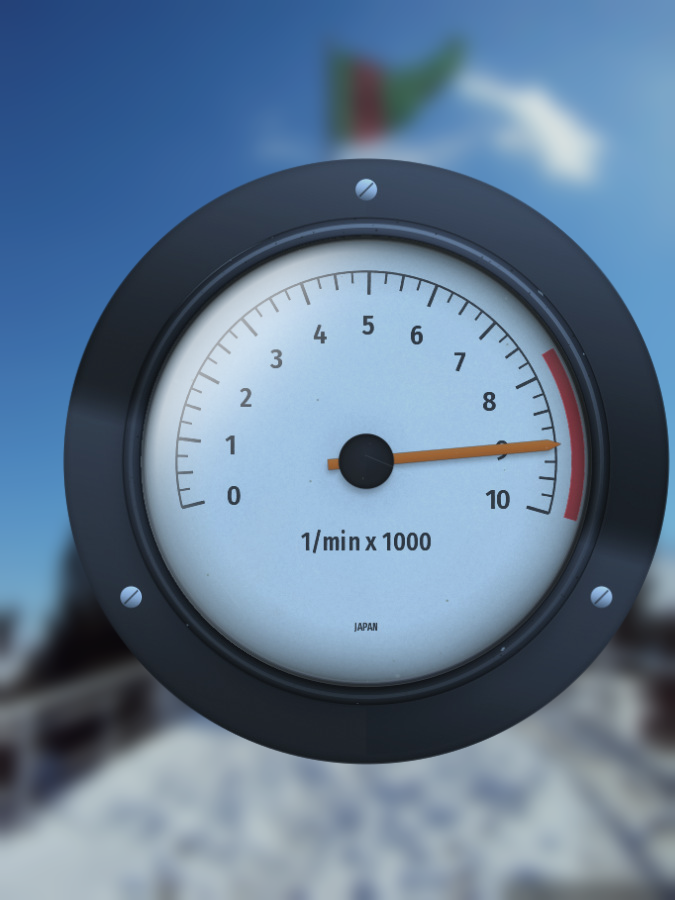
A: 9000 rpm
